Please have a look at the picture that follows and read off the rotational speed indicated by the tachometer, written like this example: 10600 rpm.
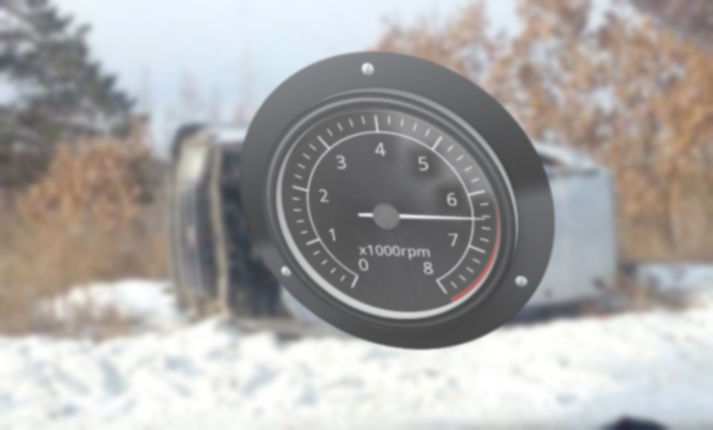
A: 6400 rpm
